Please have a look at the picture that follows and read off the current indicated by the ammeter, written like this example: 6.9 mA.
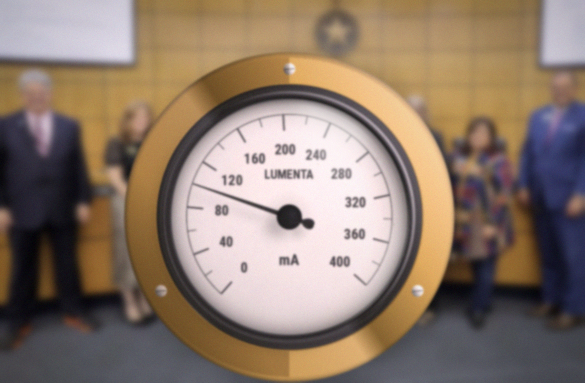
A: 100 mA
